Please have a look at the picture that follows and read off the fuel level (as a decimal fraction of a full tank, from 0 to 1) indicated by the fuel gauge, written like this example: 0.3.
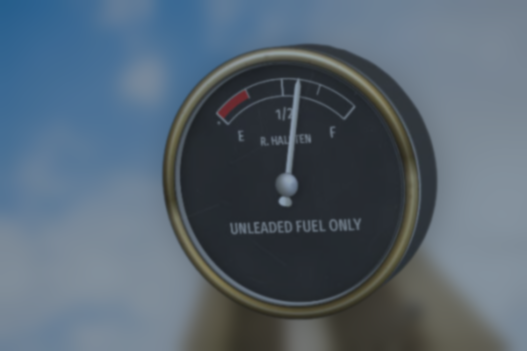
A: 0.625
